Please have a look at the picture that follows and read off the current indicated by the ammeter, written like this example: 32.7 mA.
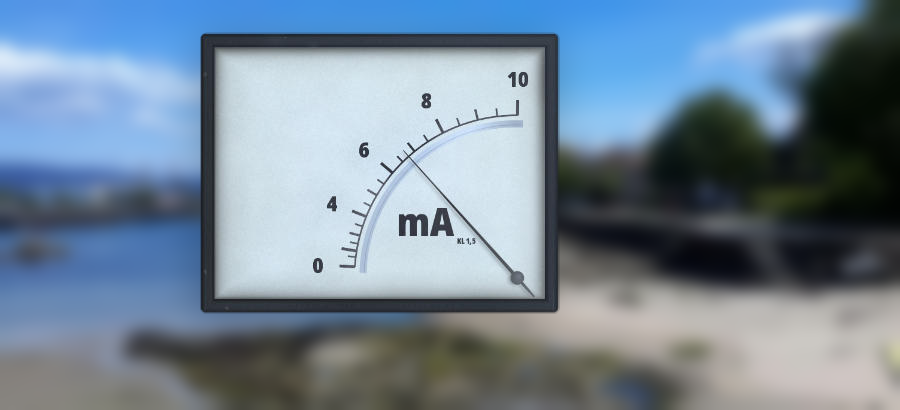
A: 6.75 mA
